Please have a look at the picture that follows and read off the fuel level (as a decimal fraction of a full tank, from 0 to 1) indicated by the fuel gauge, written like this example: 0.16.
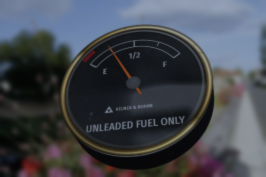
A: 0.25
